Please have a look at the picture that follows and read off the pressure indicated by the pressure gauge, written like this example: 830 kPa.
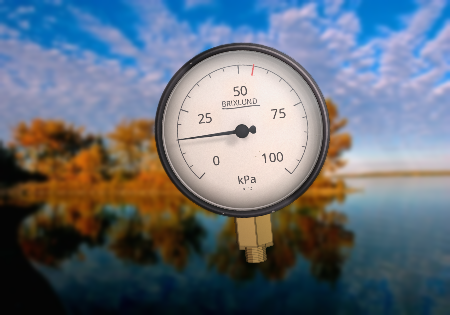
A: 15 kPa
